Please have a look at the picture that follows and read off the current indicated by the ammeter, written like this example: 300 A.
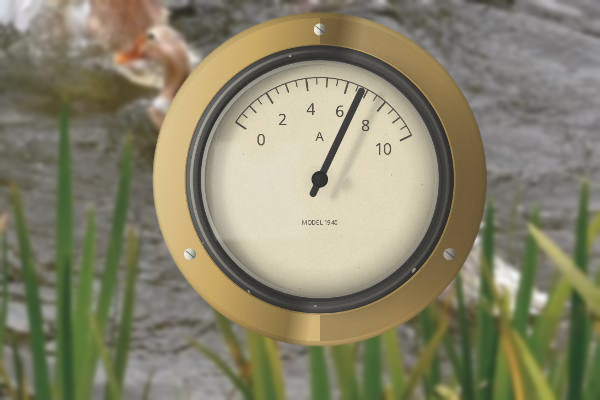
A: 6.75 A
